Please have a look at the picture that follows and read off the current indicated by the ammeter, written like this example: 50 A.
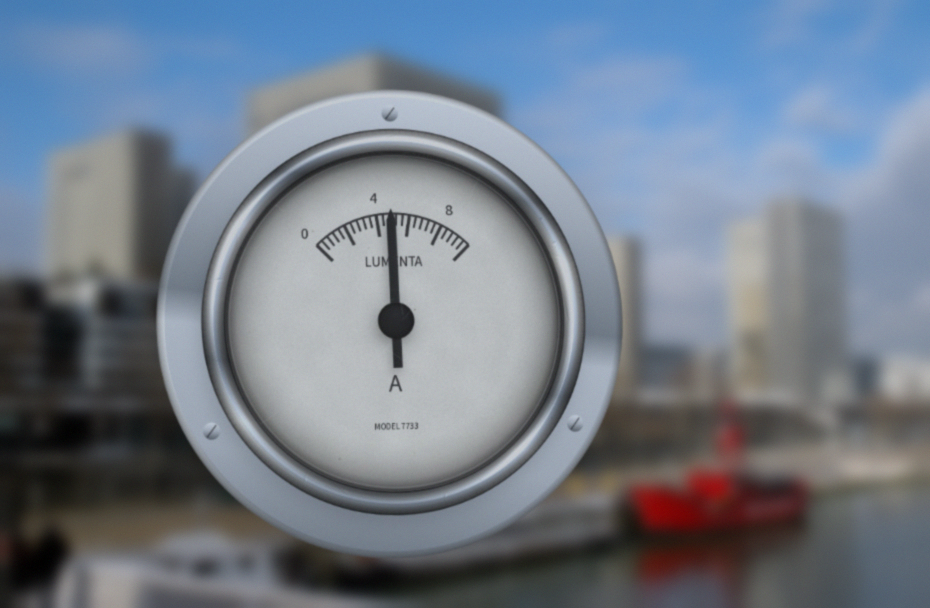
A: 4.8 A
